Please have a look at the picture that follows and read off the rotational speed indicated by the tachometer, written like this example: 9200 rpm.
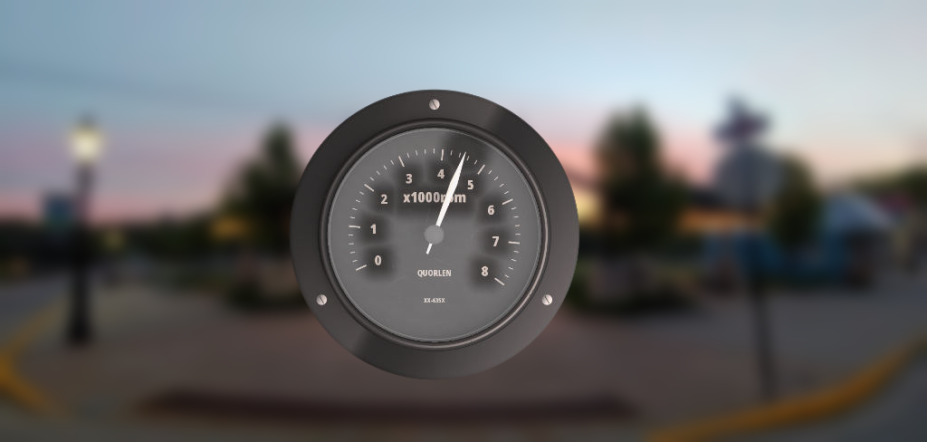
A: 4500 rpm
